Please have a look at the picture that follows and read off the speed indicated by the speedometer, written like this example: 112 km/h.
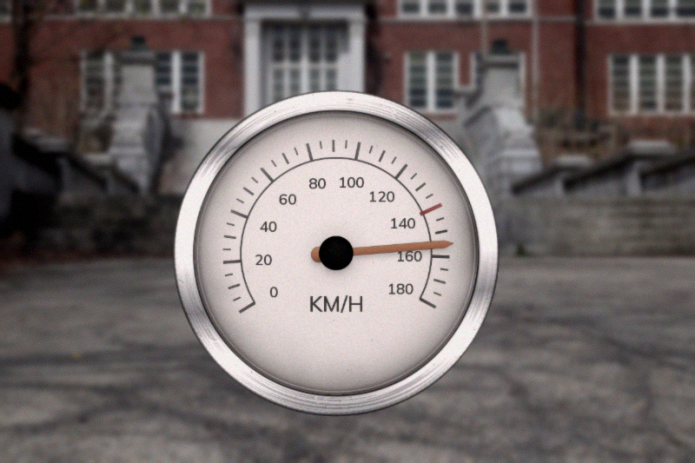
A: 155 km/h
